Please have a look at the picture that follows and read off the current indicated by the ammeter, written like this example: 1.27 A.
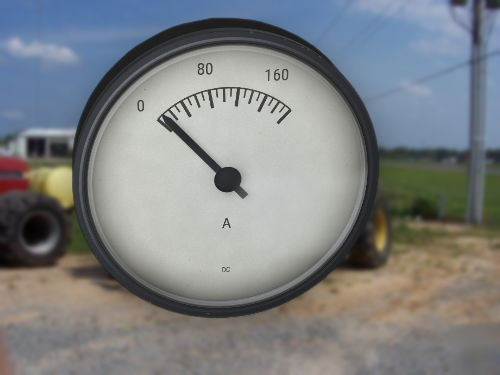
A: 10 A
